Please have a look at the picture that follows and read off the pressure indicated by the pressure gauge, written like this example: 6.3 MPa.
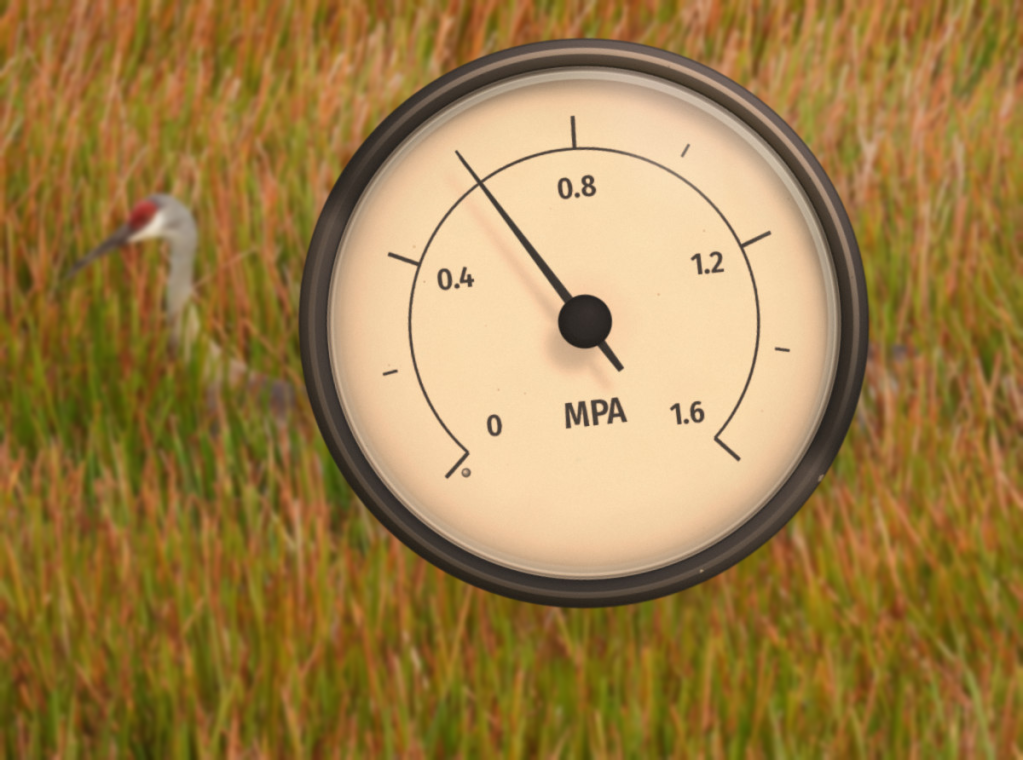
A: 0.6 MPa
